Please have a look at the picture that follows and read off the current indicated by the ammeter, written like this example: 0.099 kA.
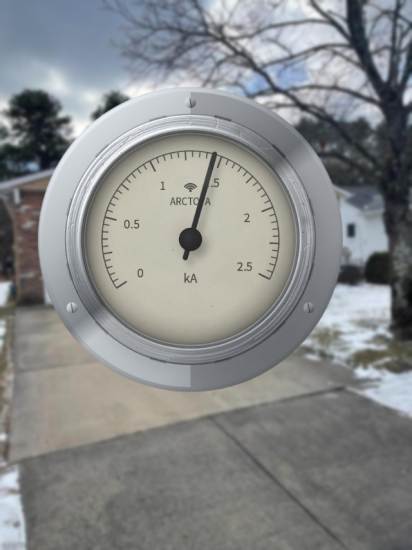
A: 1.45 kA
